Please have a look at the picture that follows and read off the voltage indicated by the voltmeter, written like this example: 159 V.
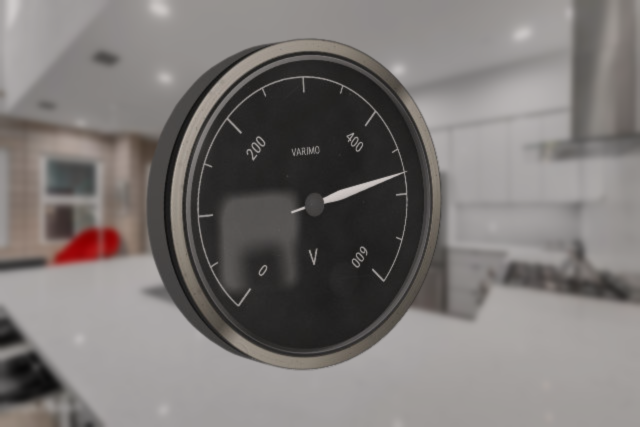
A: 475 V
